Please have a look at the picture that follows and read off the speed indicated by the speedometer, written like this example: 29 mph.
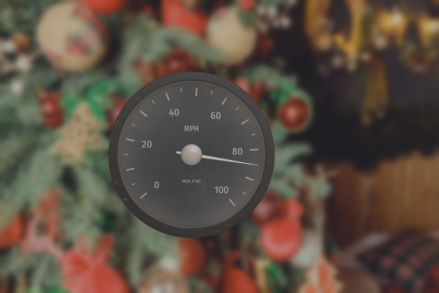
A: 85 mph
